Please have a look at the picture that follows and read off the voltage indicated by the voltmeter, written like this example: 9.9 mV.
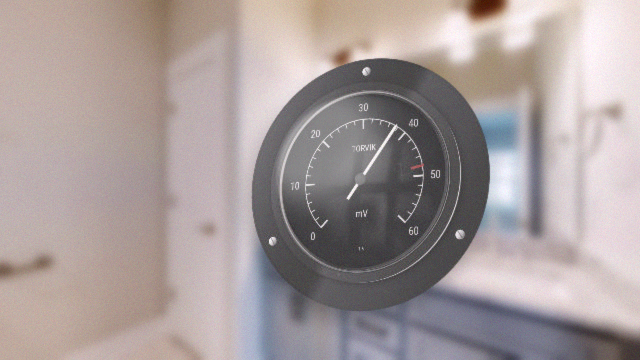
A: 38 mV
